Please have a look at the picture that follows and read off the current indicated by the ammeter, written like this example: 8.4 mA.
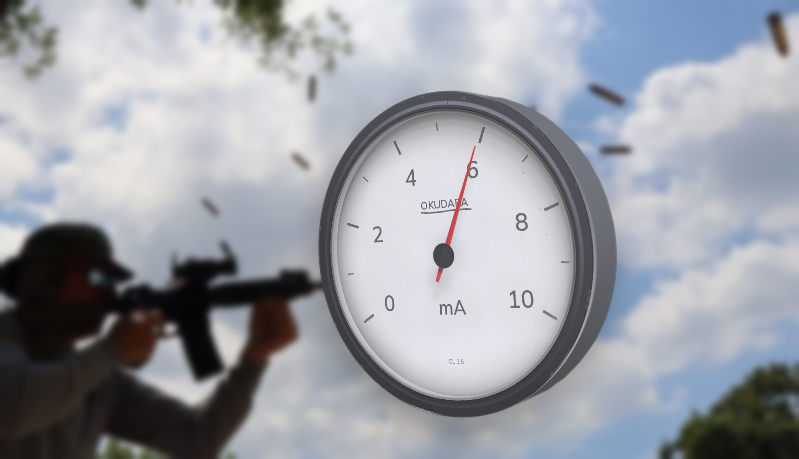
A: 6 mA
